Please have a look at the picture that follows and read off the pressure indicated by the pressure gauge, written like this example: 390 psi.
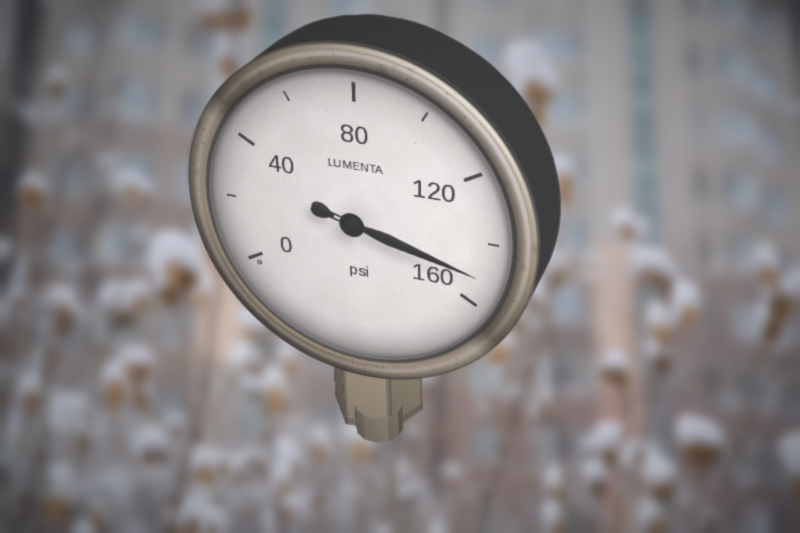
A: 150 psi
